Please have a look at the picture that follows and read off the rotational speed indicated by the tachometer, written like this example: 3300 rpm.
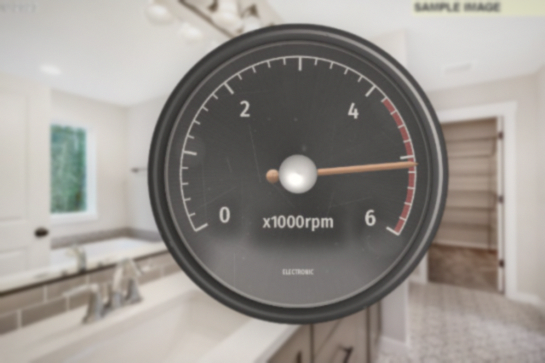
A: 5100 rpm
